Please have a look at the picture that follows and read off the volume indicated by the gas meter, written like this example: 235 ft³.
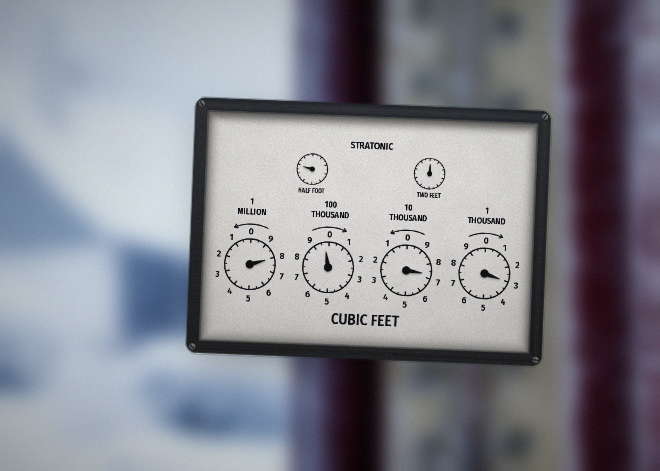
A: 797300 ft³
